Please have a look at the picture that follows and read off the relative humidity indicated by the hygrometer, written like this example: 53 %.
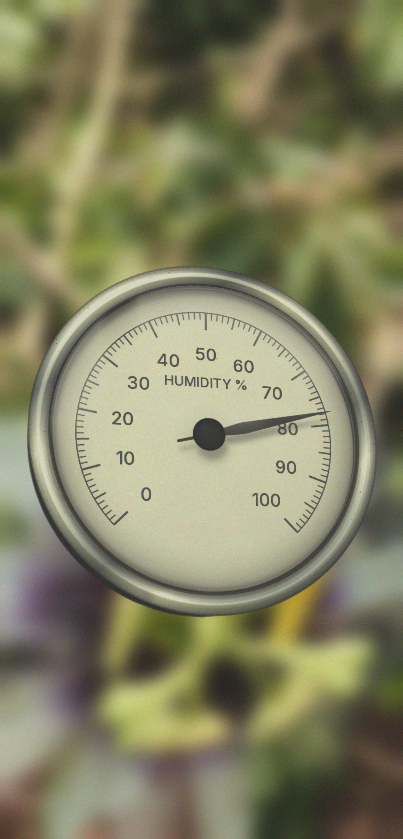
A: 78 %
